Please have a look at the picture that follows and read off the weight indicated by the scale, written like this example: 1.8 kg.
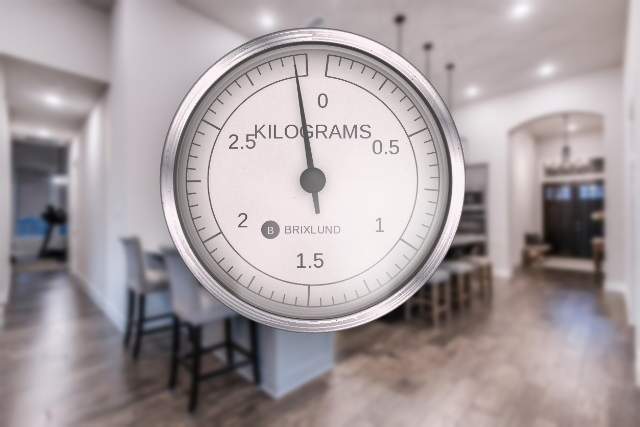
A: 2.95 kg
